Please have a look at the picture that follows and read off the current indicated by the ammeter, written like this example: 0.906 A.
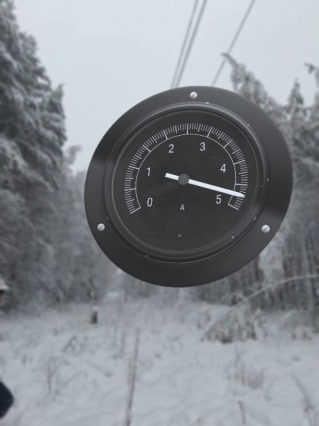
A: 4.75 A
